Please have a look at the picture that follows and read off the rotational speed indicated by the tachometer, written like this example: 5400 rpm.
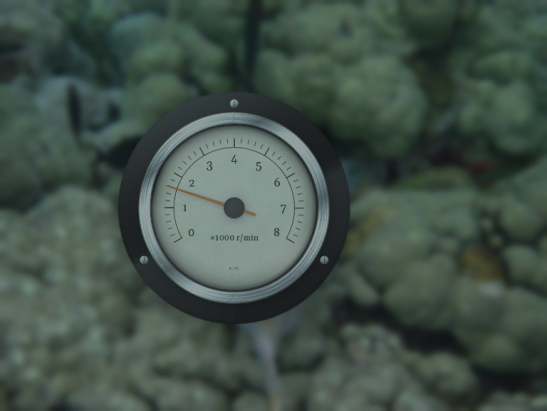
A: 1600 rpm
